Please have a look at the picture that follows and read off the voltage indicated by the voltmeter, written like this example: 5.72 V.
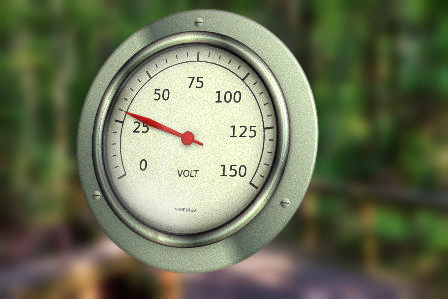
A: 30 V
